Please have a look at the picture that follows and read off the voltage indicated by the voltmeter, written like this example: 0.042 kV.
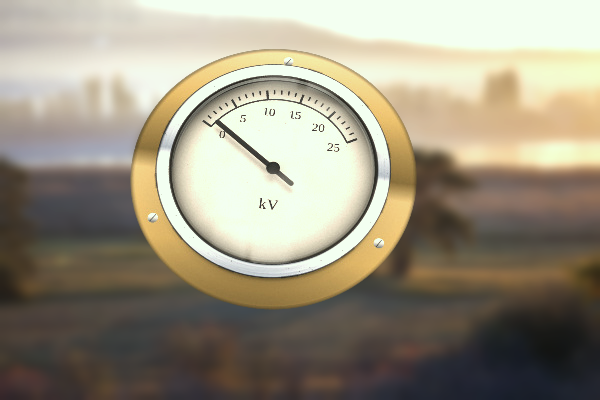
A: 1 kV
